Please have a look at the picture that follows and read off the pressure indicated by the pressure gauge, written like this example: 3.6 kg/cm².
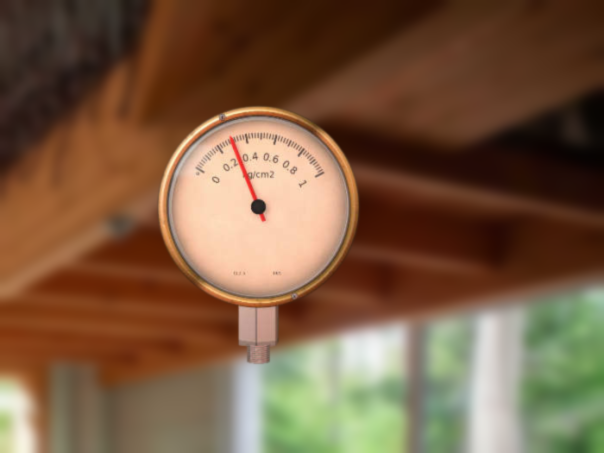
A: 0.3 kg/cm²
